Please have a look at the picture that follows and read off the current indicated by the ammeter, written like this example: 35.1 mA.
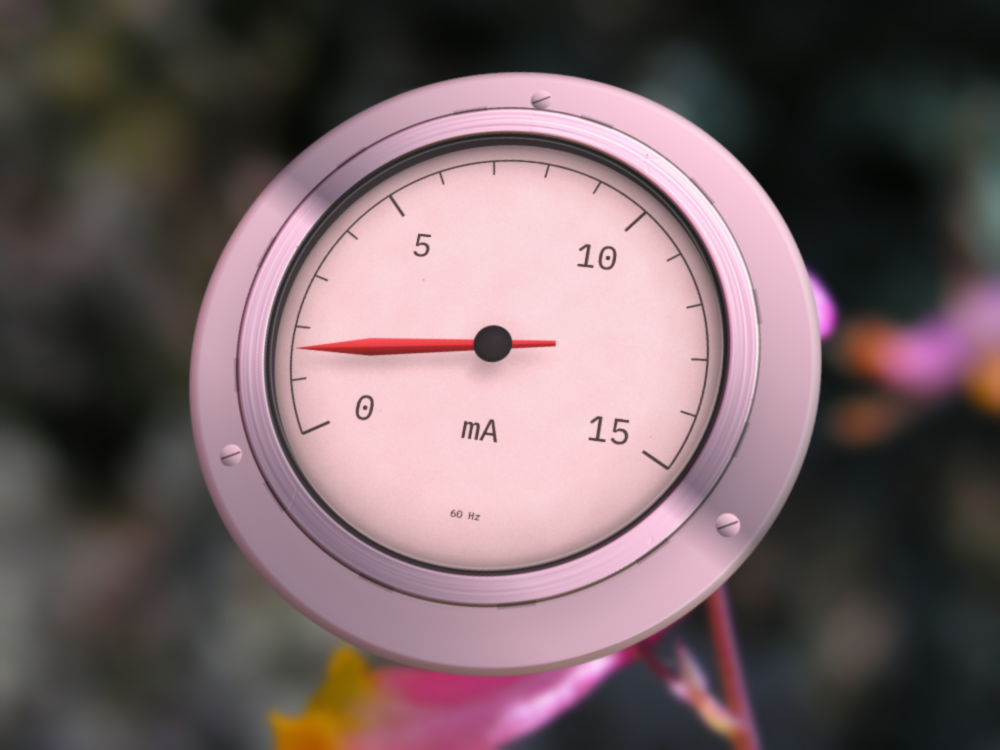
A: 1.5 mA
